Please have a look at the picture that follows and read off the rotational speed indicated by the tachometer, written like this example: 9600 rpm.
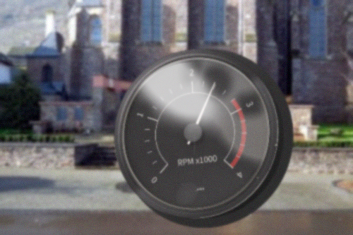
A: 2400 rpm
